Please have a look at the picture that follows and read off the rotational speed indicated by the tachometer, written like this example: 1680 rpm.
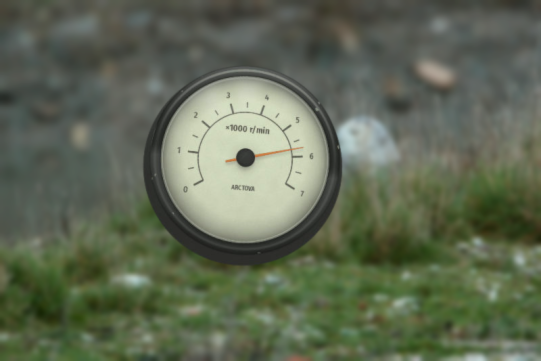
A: 5750 rpm
